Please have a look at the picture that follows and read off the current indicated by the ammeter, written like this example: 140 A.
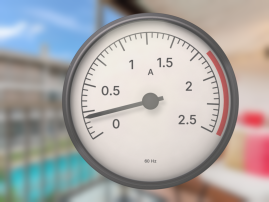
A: 0.2 A
